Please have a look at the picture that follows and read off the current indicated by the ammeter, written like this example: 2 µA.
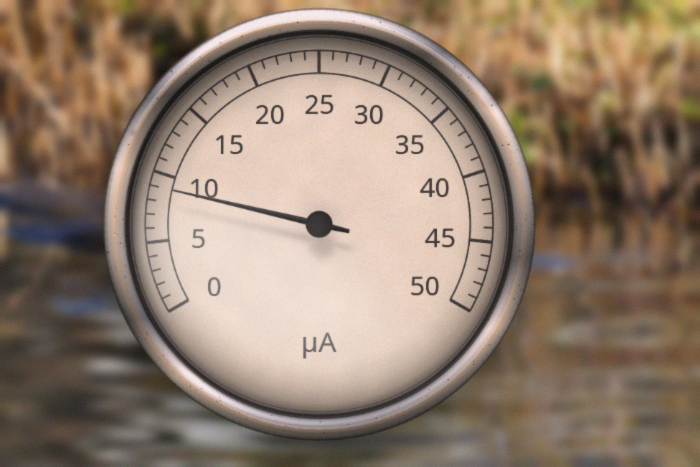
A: 9 µA
